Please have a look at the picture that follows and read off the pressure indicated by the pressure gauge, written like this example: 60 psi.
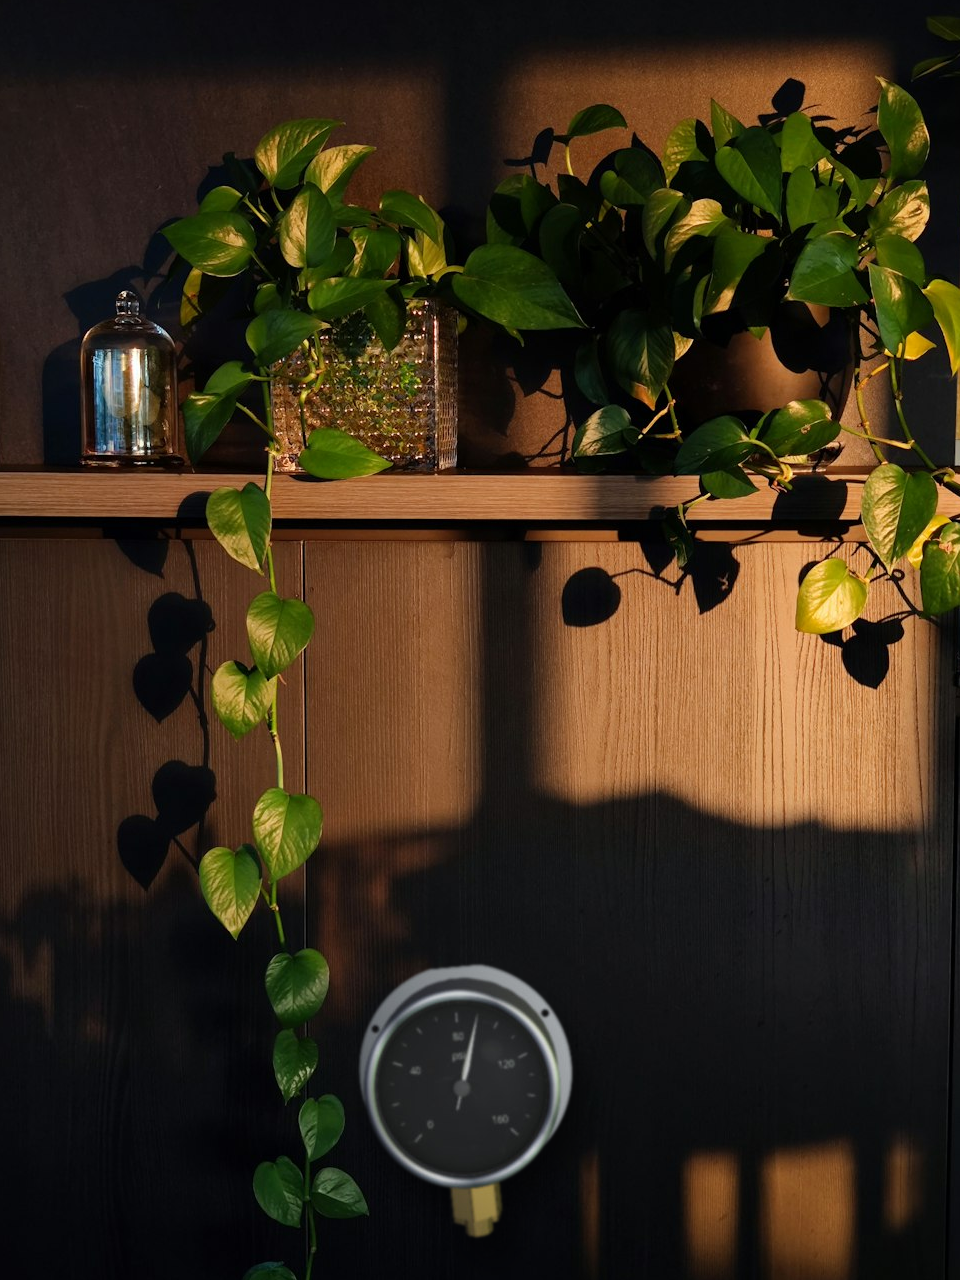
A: 90 psi
